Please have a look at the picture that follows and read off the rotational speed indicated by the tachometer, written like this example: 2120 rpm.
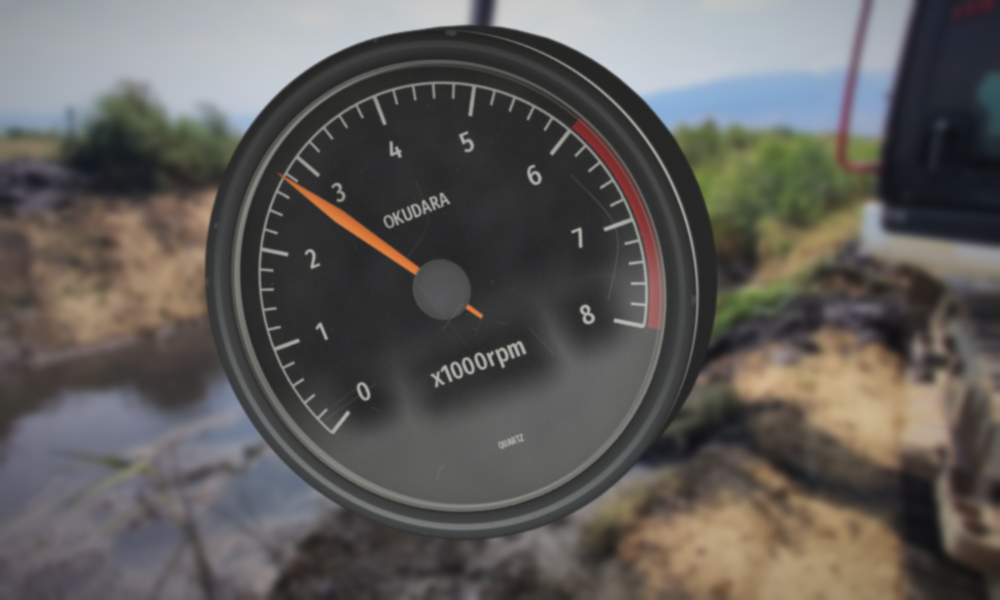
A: 2800 rpm
